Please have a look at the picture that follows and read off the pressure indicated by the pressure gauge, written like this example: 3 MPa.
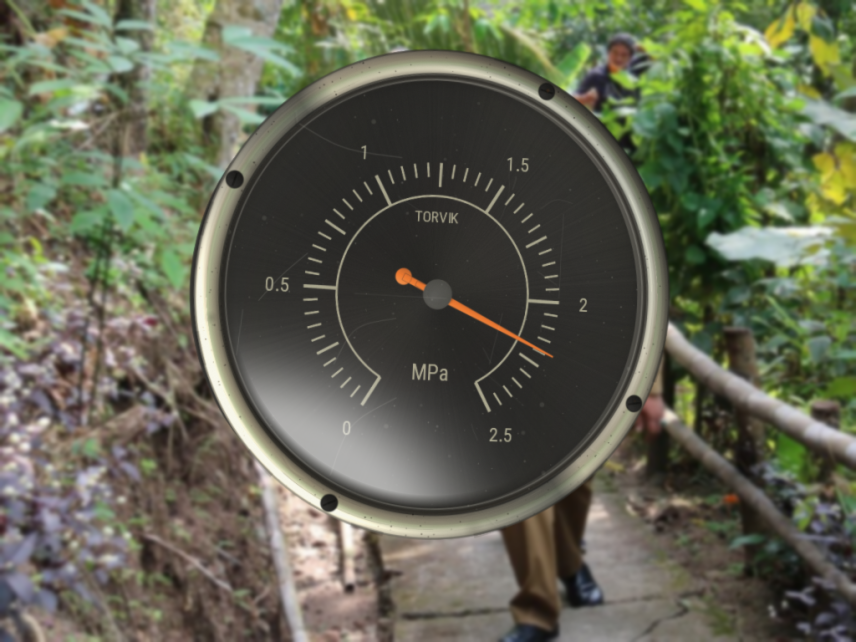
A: 2.2 MPa
